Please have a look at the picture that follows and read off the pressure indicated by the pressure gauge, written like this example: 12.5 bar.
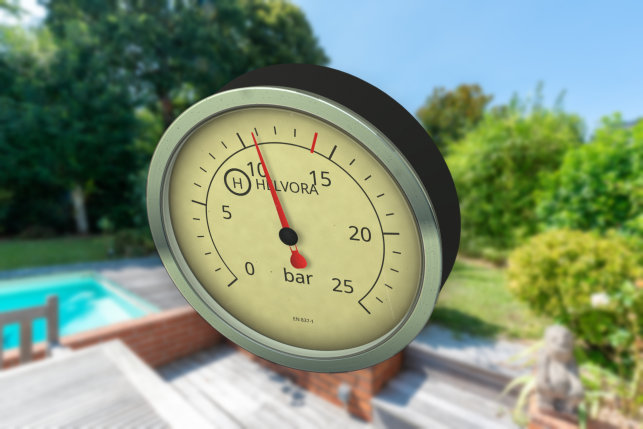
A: 11 bar
